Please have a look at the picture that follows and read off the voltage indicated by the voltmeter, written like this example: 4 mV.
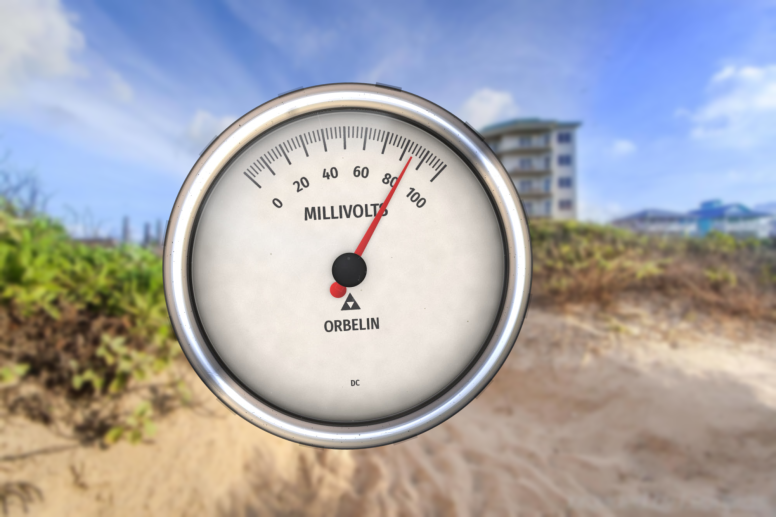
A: 84 mV
